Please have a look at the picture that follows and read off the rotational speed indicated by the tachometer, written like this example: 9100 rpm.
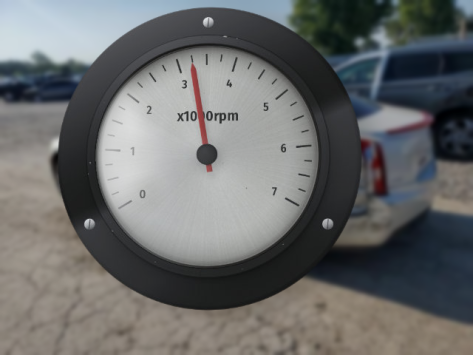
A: 3250 rpm
